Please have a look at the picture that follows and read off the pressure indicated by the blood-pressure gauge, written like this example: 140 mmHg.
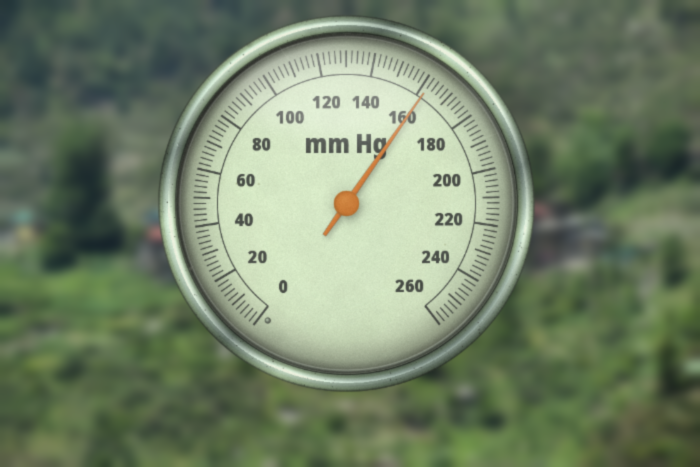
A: 162 mmHg
